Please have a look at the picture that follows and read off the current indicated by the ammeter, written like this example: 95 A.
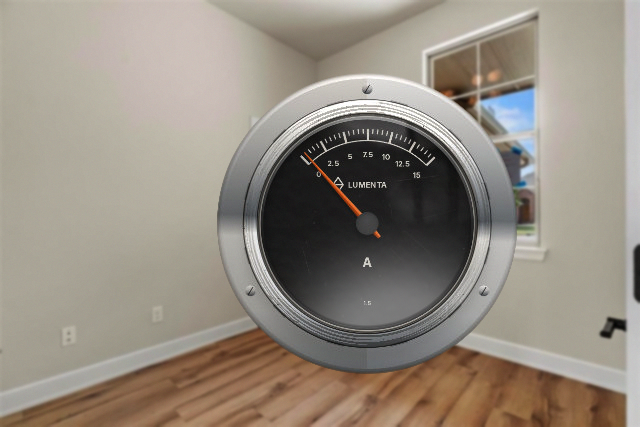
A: 0.5 A
